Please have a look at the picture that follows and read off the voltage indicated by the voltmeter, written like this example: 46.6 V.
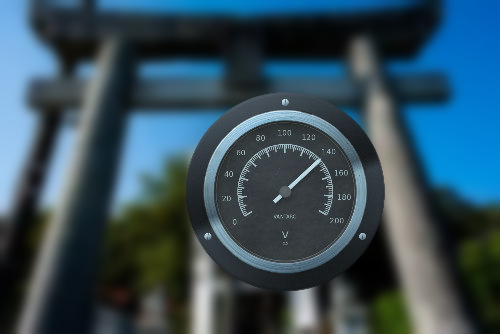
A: 140 V
